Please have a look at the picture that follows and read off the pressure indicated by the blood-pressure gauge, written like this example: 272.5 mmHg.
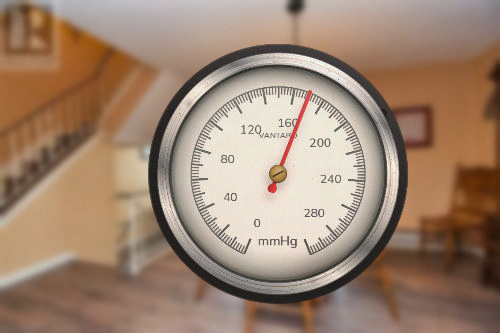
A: 170 mmHg
